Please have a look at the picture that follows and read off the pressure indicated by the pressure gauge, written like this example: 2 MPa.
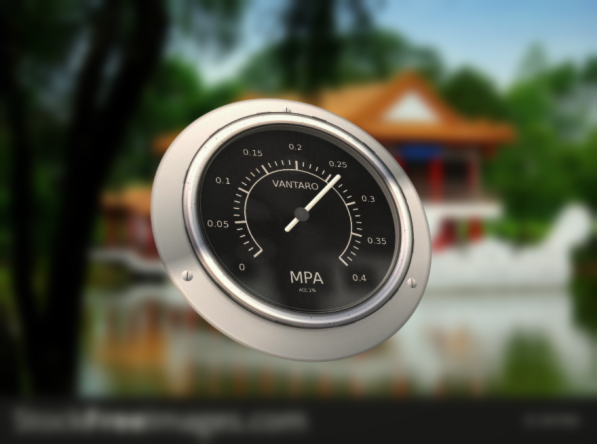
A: 0.26 MPa
